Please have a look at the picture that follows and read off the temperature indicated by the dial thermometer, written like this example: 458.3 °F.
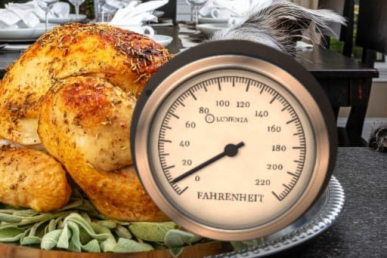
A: 10 °F
